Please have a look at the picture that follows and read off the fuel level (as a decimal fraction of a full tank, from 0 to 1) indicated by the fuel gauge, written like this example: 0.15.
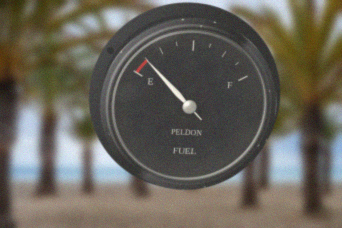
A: 0.125
